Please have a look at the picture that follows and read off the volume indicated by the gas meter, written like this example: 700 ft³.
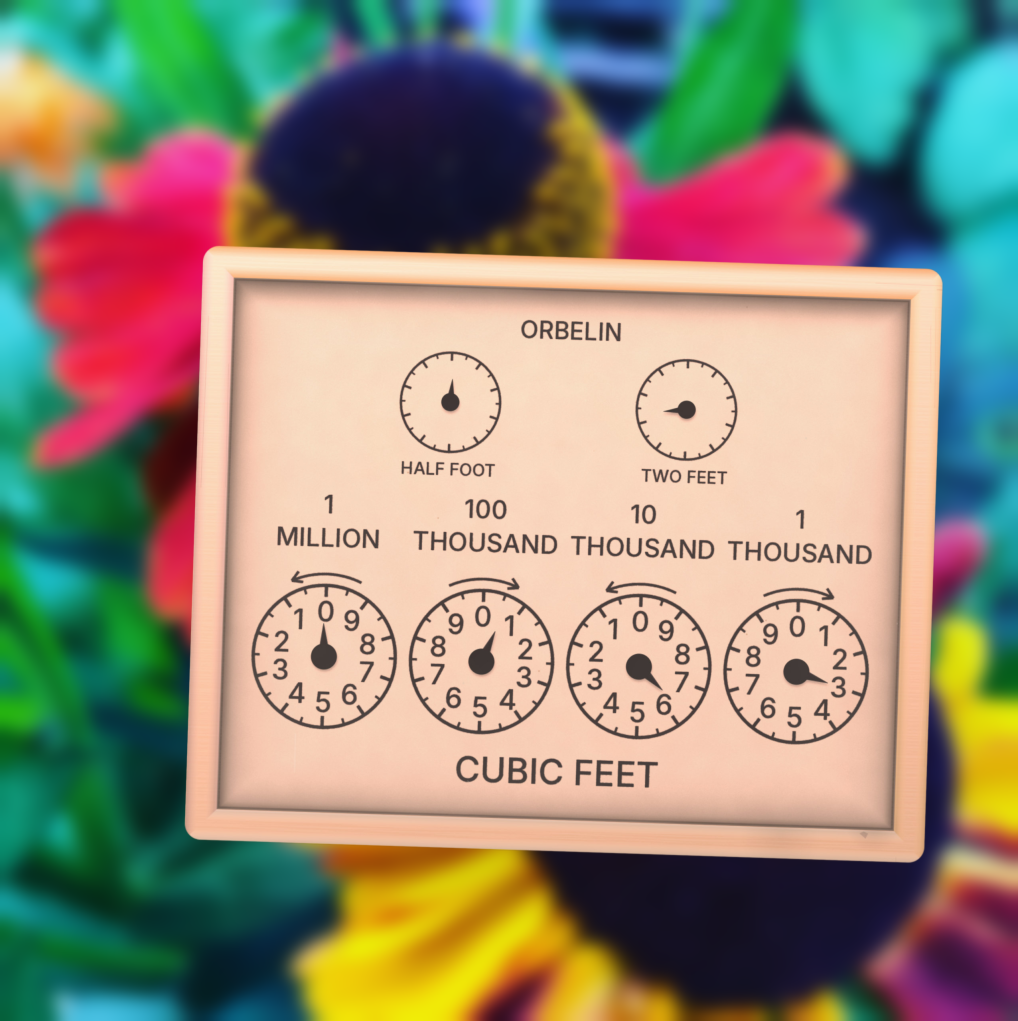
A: 6300 ft³
